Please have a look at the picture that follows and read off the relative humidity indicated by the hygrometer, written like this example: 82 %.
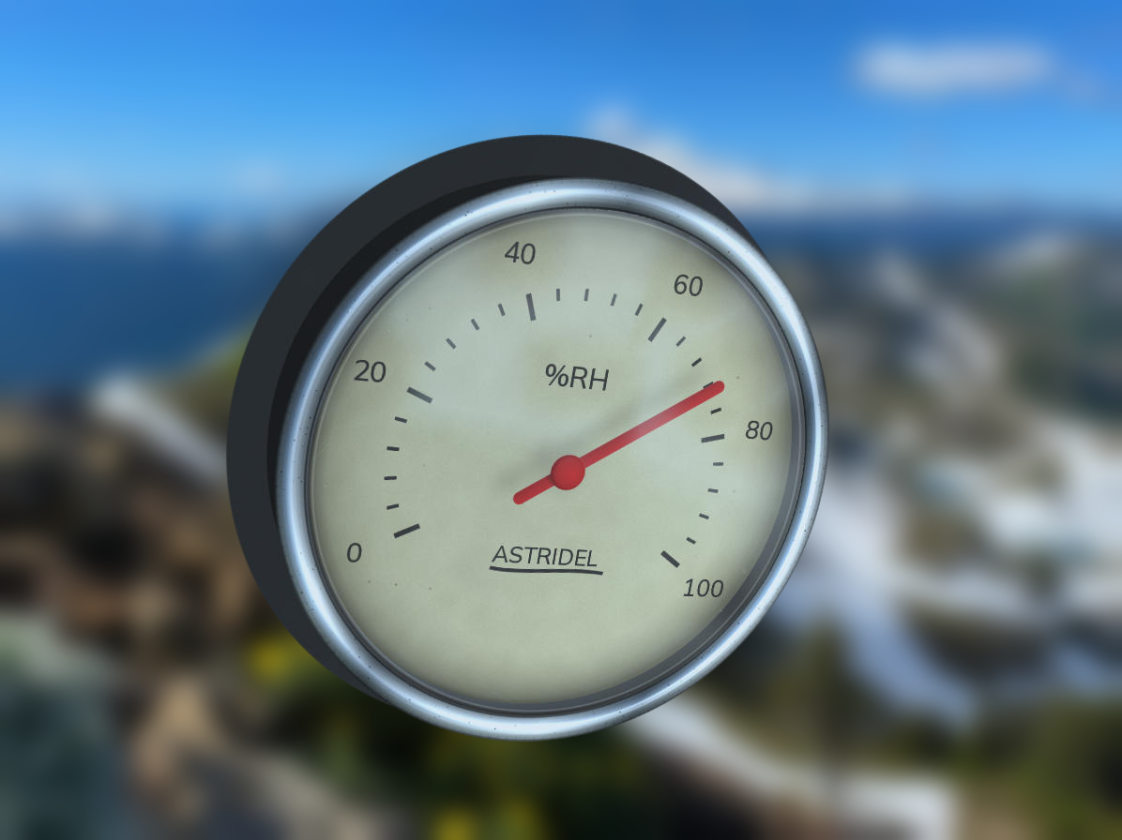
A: 72 %
